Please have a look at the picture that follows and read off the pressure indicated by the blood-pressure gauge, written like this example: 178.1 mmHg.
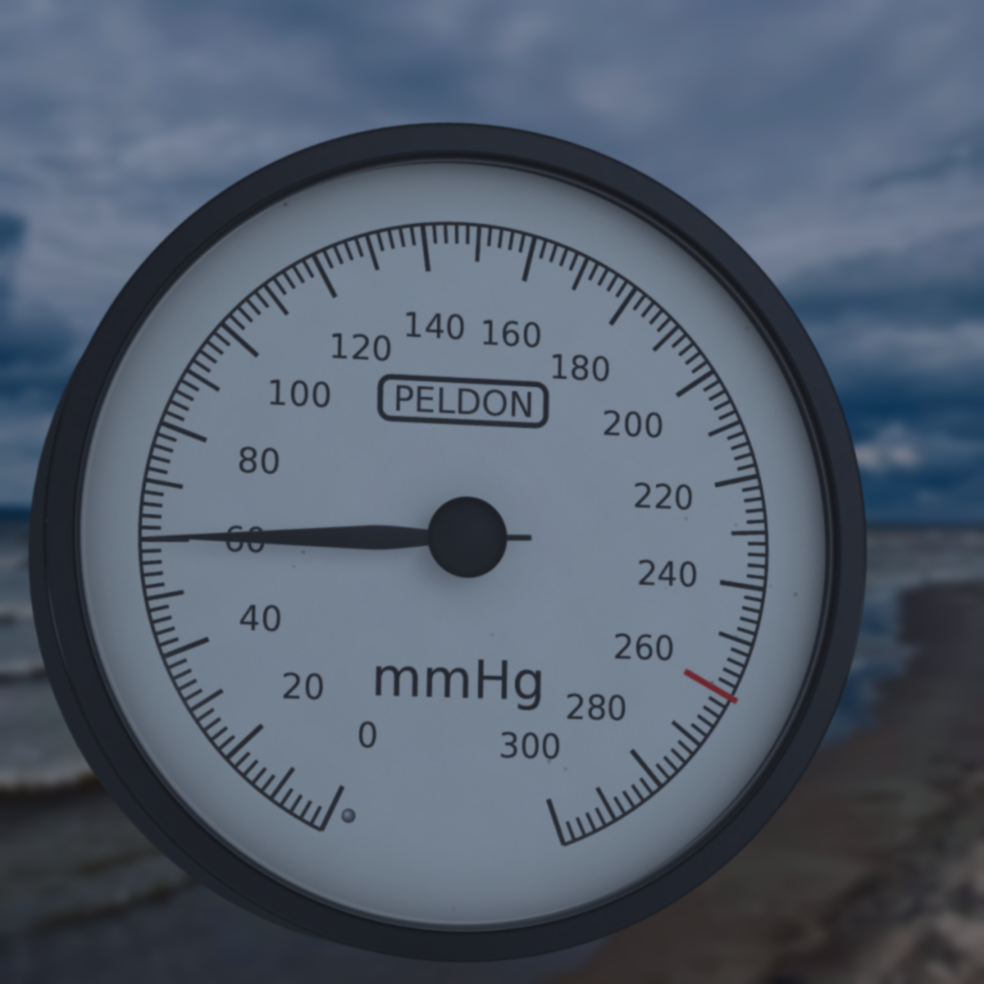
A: 60 mmHg
